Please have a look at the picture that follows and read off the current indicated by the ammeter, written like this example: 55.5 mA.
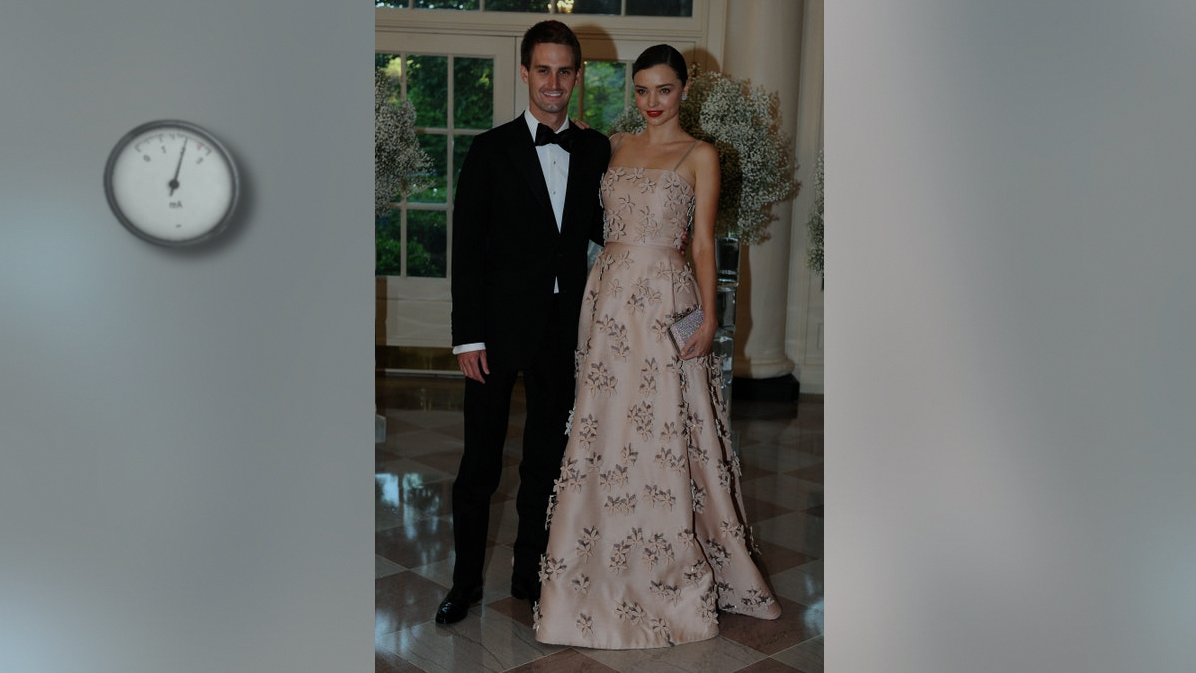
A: 2 mA
